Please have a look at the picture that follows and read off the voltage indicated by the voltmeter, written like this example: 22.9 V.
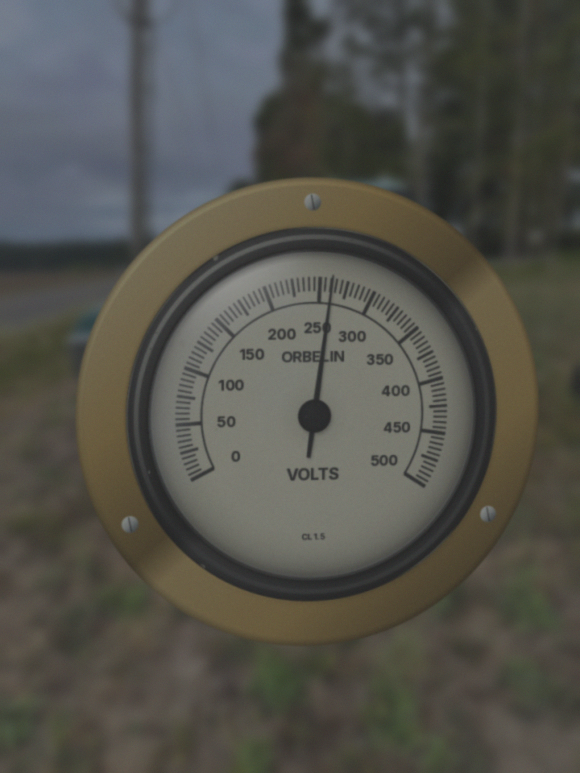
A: 260 V
